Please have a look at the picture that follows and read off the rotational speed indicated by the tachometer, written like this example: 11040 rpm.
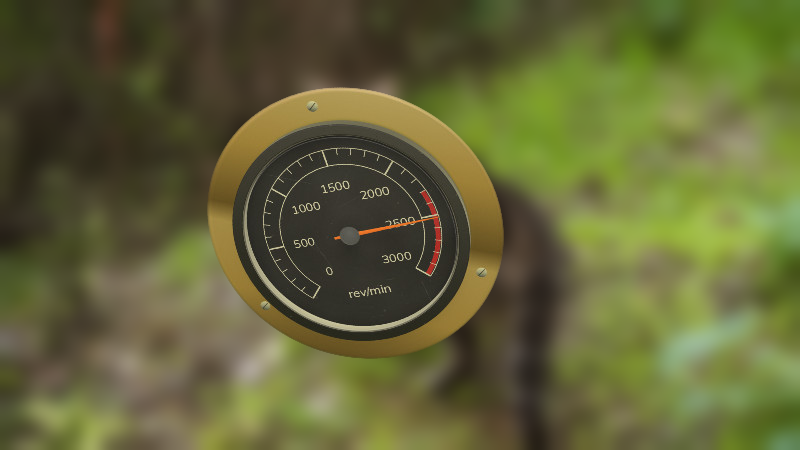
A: 2500 rpm
